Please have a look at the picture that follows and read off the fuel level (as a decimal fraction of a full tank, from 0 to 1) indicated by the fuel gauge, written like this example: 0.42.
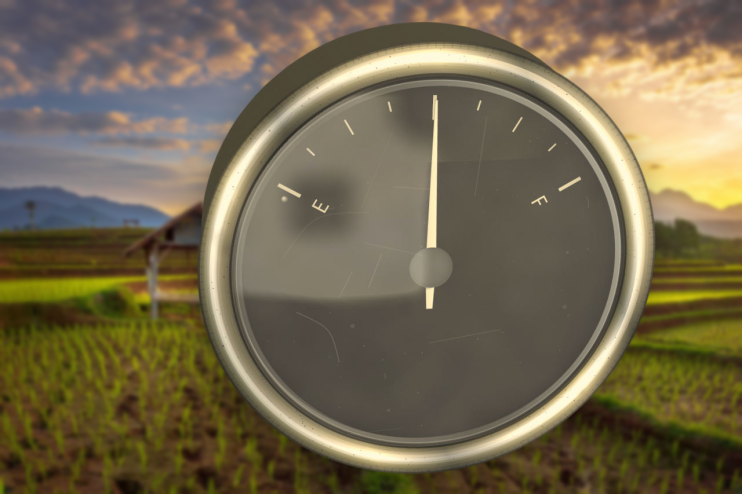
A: 0.5
